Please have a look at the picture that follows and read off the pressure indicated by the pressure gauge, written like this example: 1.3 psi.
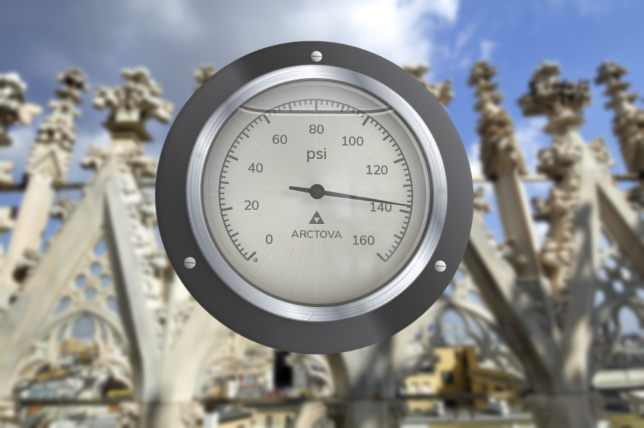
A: 138 psi
